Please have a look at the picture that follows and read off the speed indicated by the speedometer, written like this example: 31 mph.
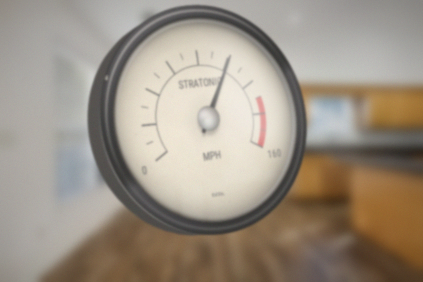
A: 100 mph
